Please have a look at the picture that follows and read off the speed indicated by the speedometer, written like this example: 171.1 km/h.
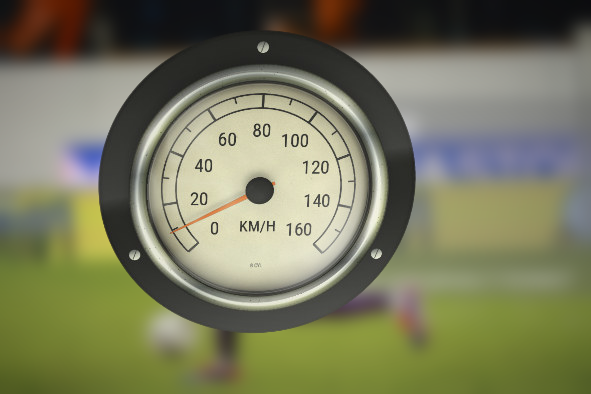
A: 10 km/h
